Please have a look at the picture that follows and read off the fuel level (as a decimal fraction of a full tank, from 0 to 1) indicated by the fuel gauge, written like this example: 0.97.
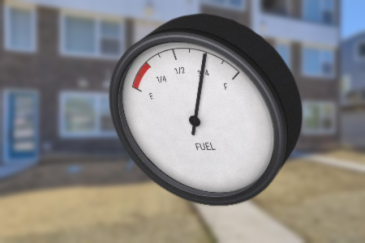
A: 0.75
